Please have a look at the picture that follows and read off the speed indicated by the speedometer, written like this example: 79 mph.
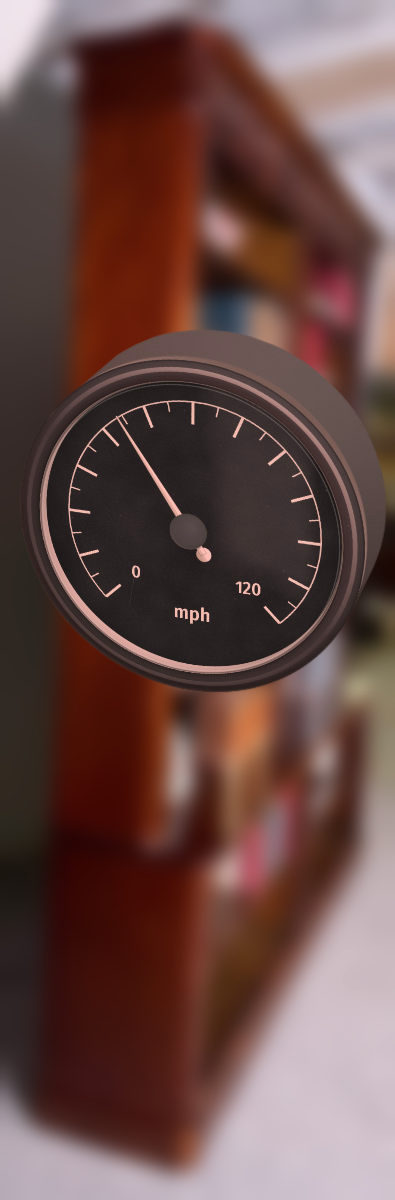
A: 45 mph
